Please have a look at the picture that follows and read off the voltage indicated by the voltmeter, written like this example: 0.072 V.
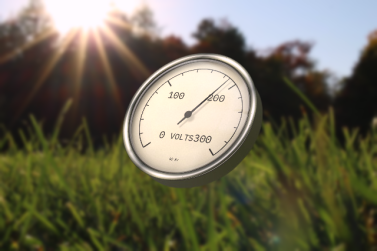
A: 190 V
